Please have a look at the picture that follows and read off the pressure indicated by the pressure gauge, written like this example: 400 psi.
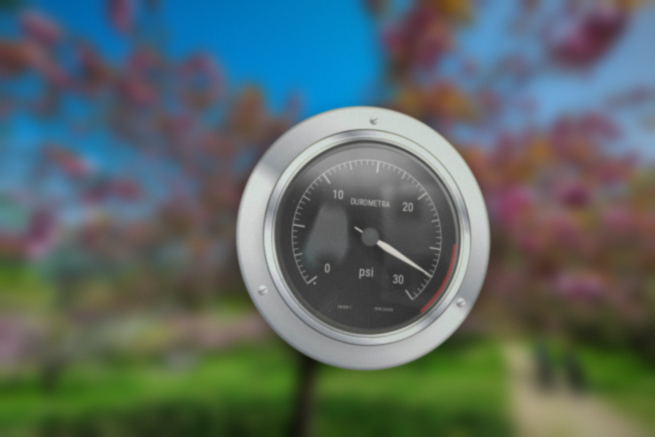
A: 27.5 psi
